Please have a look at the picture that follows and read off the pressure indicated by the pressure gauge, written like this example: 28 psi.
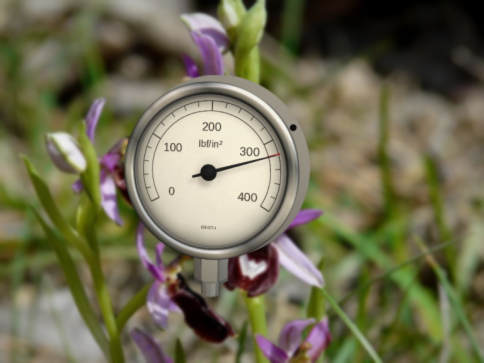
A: 320 psi
